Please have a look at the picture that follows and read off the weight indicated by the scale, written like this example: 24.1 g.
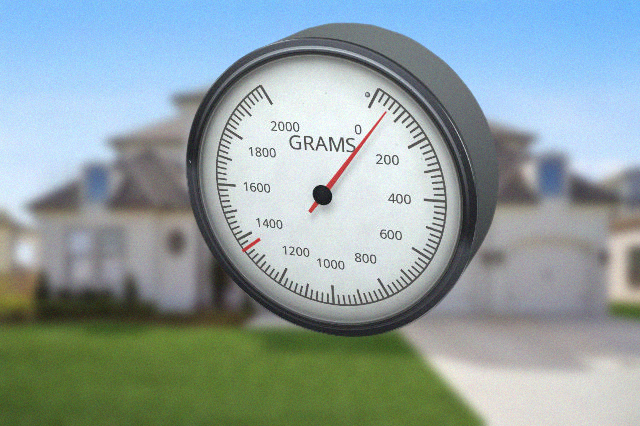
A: 60 g
